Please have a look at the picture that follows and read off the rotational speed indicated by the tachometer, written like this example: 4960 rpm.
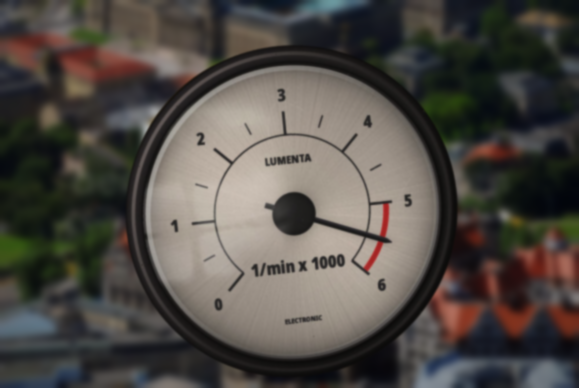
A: 5500 rpm
